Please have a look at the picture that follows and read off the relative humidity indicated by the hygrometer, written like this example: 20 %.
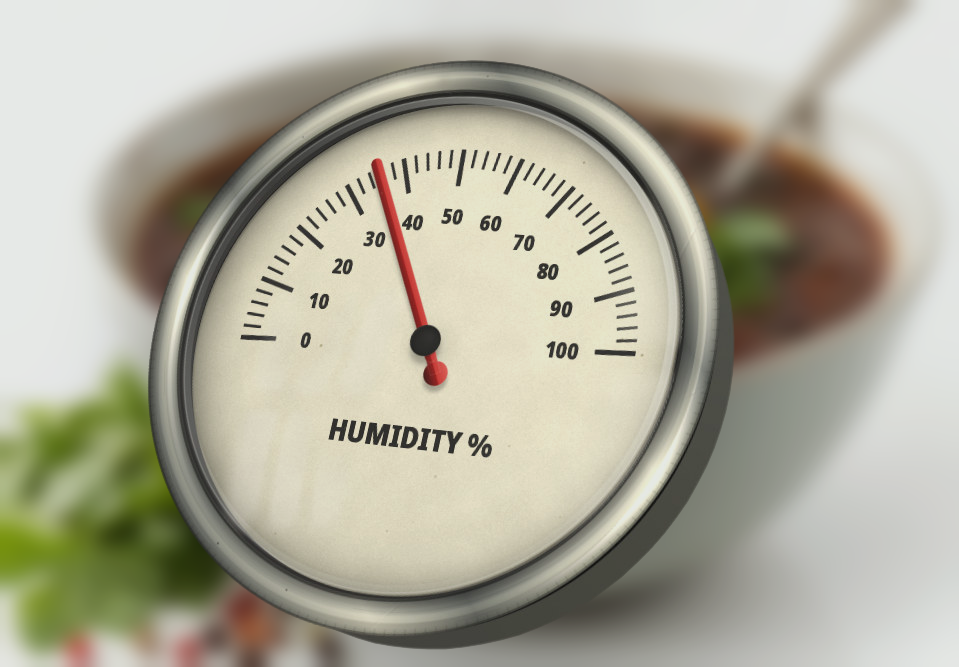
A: 36 %
